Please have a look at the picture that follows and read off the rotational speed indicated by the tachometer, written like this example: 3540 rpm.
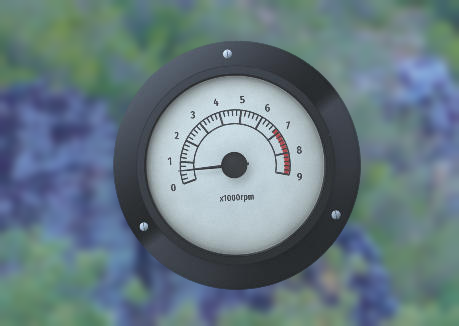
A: 600 rpm
